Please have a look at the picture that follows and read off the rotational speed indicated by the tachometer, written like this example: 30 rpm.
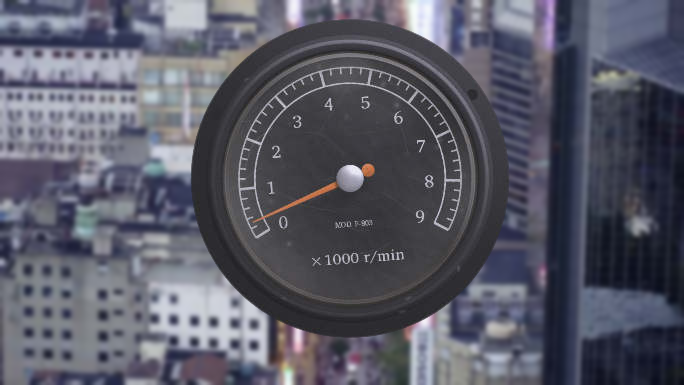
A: 300 rpm
